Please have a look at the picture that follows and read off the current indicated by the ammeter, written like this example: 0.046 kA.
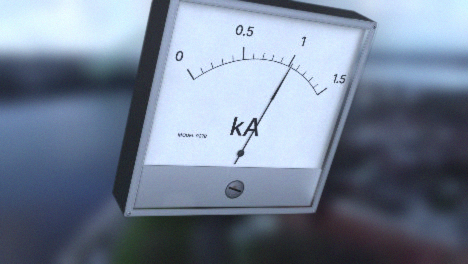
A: 1 kA
